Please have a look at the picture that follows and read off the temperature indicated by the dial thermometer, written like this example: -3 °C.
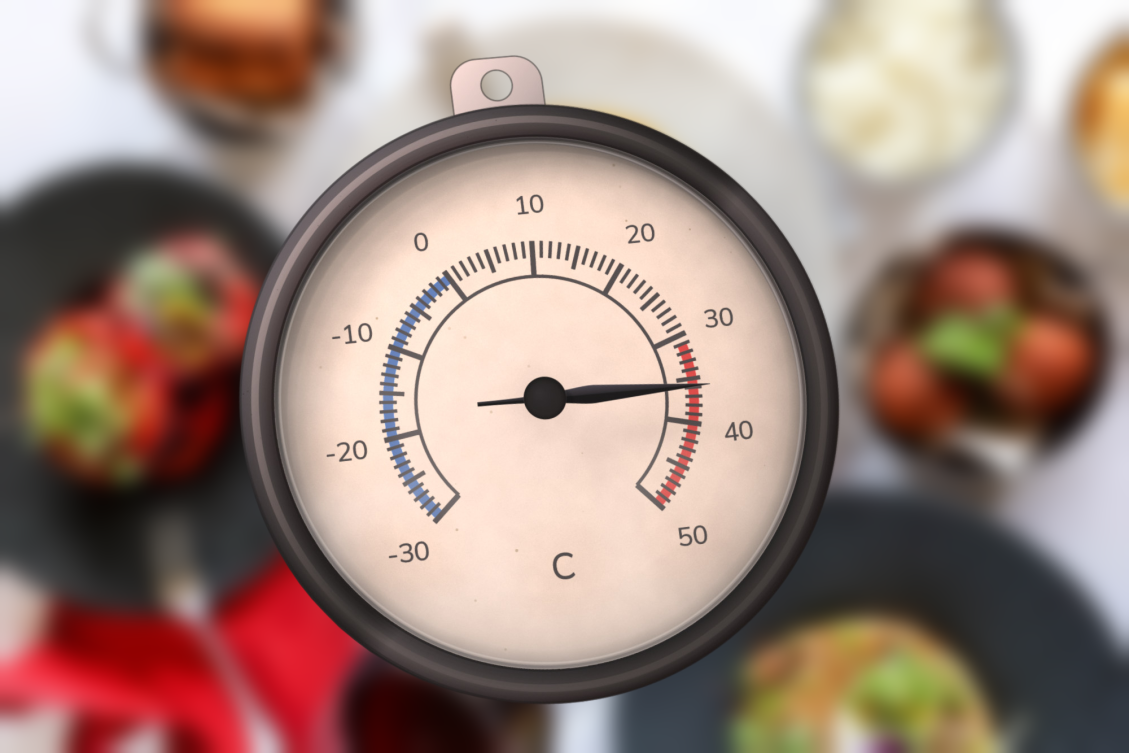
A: 36 °C
